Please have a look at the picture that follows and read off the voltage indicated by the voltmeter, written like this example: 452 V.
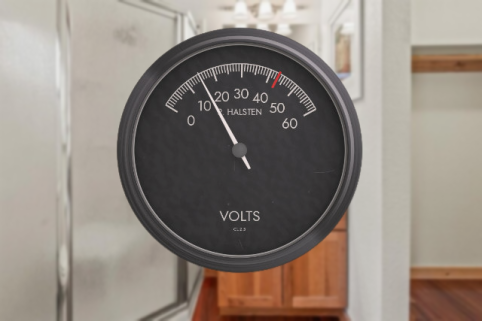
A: 15 V
